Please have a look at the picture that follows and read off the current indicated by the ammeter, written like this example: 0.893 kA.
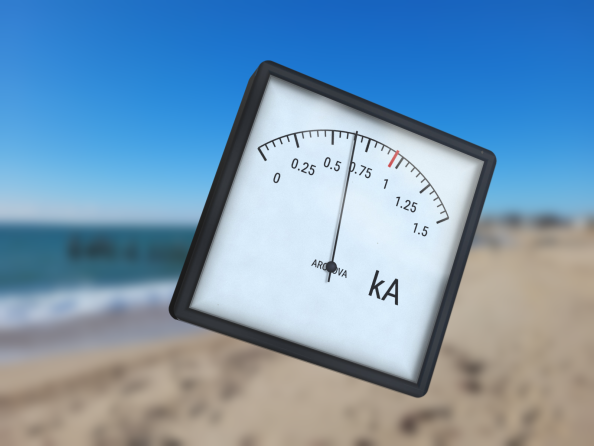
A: 0.65 kA
